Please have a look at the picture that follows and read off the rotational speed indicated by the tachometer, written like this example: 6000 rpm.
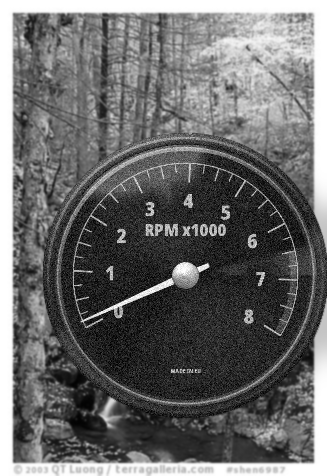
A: 125 rpm
